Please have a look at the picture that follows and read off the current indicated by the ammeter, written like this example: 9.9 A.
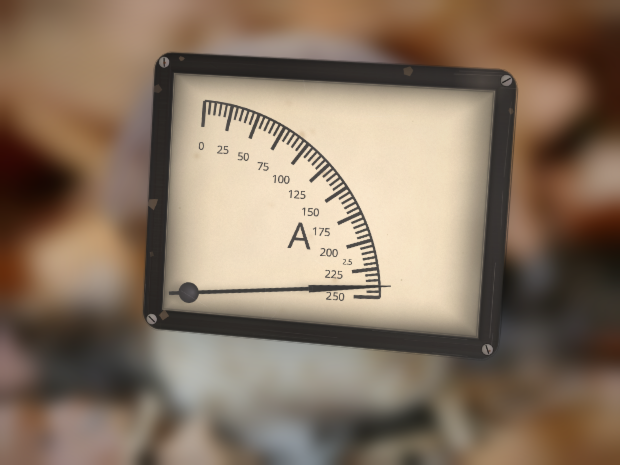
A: 240 A
